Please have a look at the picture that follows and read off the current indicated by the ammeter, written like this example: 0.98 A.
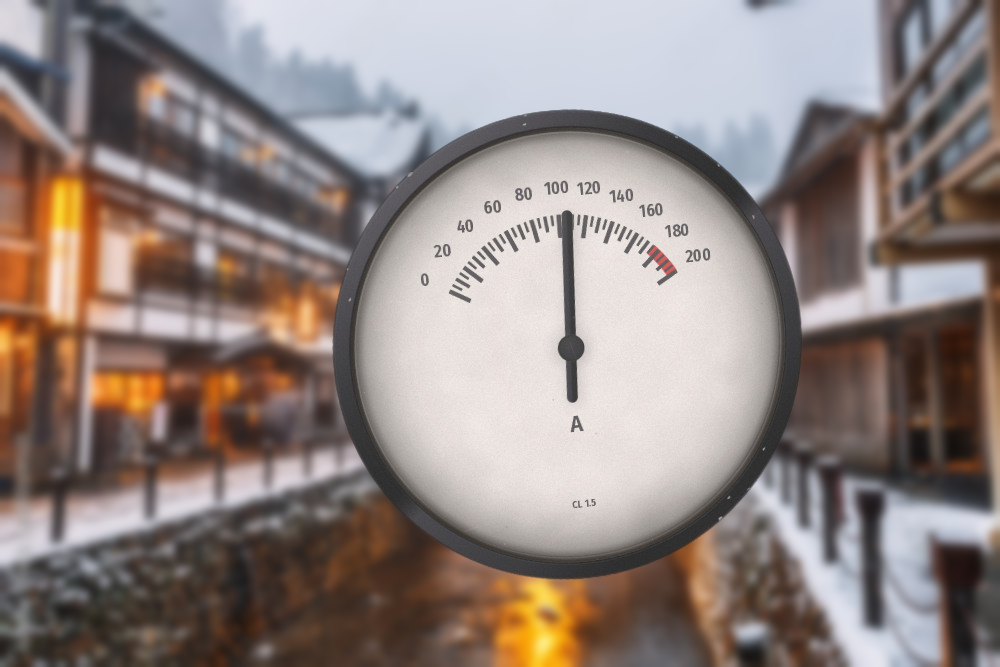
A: 105 A
